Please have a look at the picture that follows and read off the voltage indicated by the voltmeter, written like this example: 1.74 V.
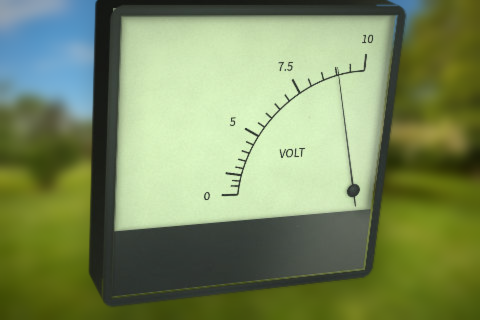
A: 9 V
